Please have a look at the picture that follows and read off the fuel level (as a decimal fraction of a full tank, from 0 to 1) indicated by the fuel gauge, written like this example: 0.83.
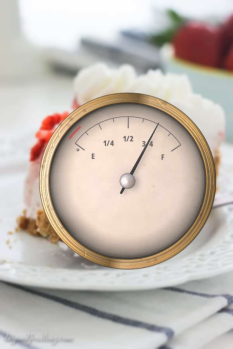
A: 0.75
